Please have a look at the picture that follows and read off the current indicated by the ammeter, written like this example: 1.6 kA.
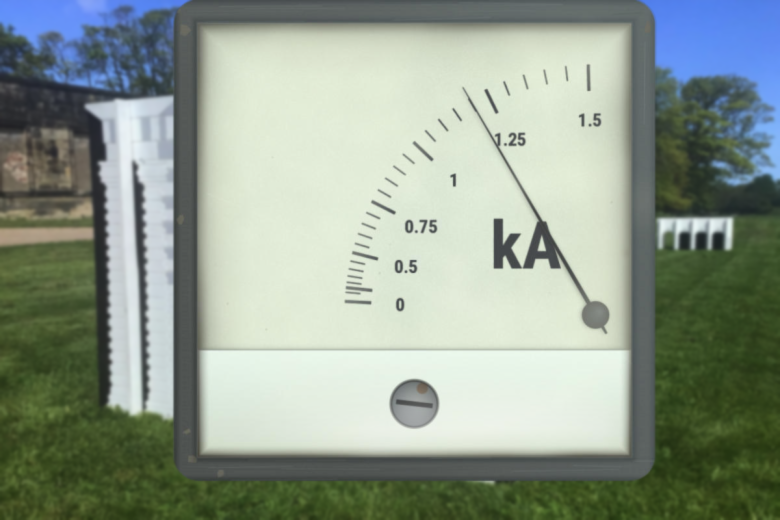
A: 1.2 kA
